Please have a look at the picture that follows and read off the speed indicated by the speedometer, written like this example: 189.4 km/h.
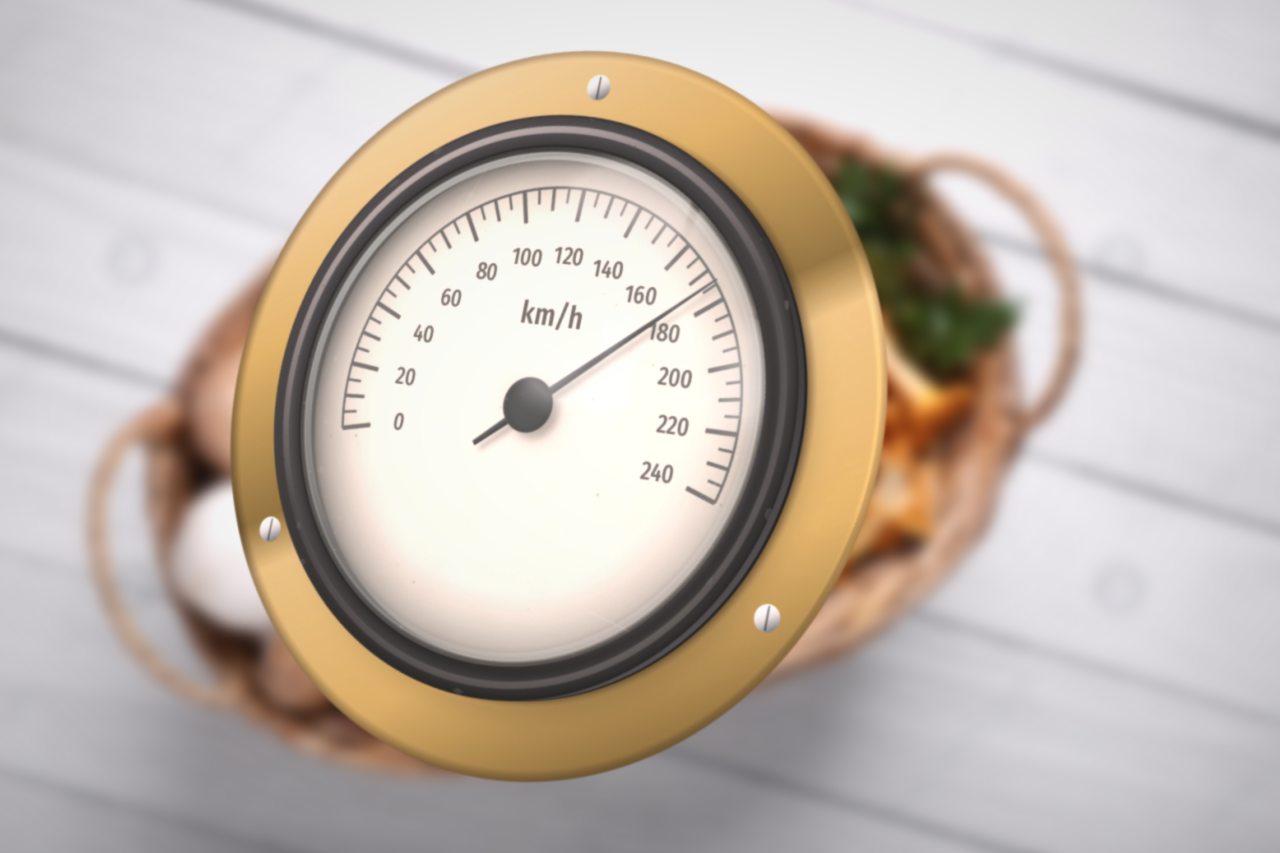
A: 175 km/h
